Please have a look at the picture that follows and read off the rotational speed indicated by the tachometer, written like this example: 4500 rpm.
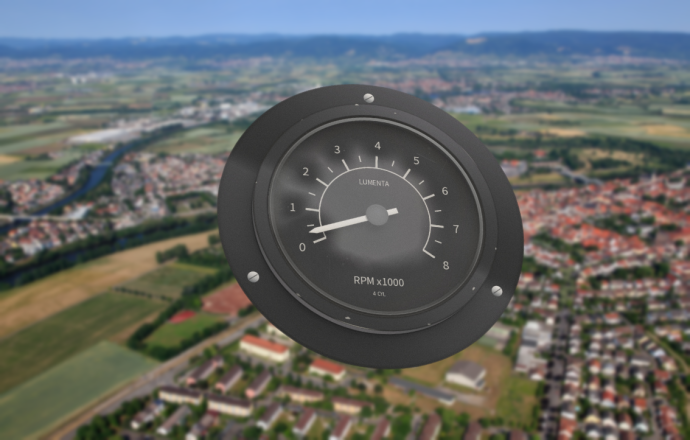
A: 250 rpm
